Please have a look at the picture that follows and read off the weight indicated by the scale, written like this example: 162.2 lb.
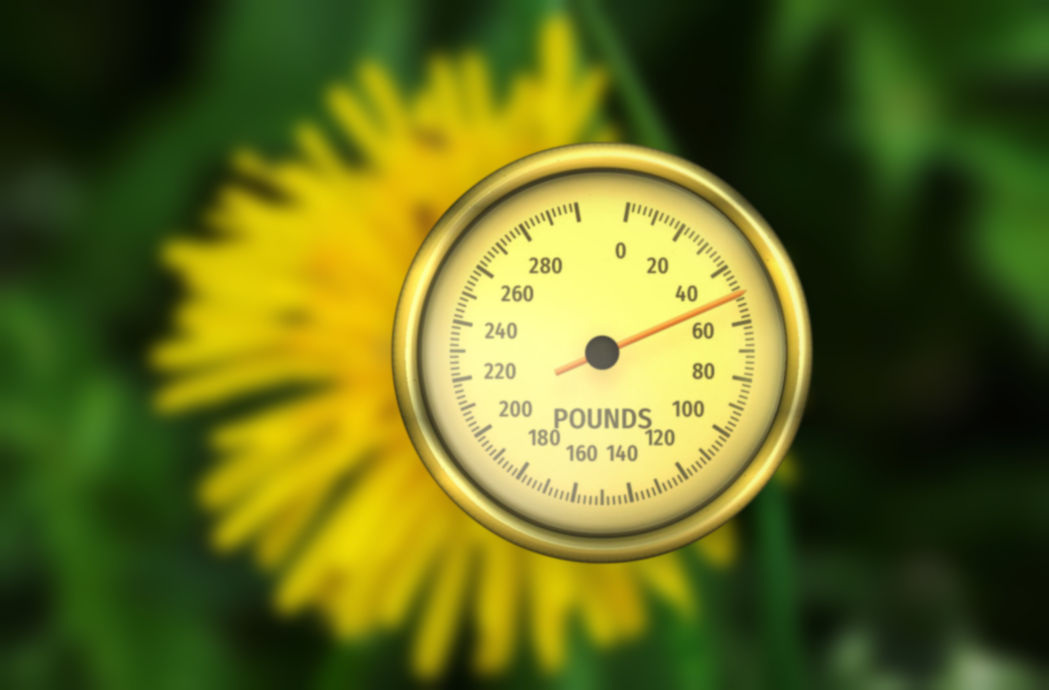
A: 50 lb
